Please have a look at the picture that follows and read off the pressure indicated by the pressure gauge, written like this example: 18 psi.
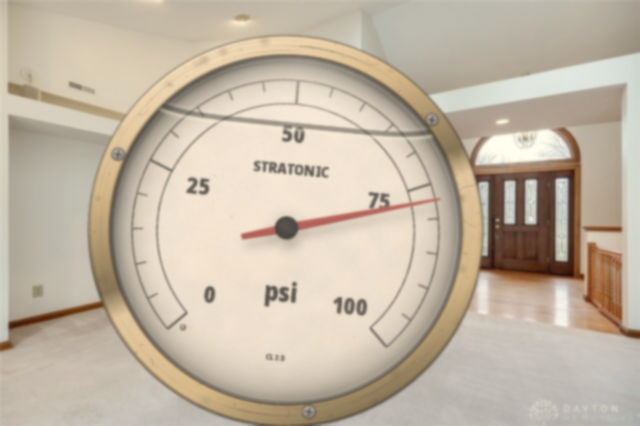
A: 77.5 psi
